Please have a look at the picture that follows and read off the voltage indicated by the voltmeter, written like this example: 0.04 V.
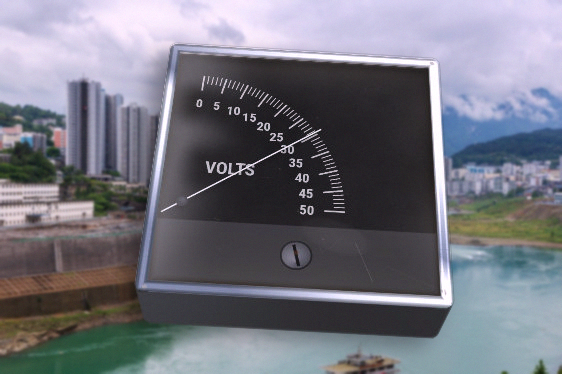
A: 30 V
